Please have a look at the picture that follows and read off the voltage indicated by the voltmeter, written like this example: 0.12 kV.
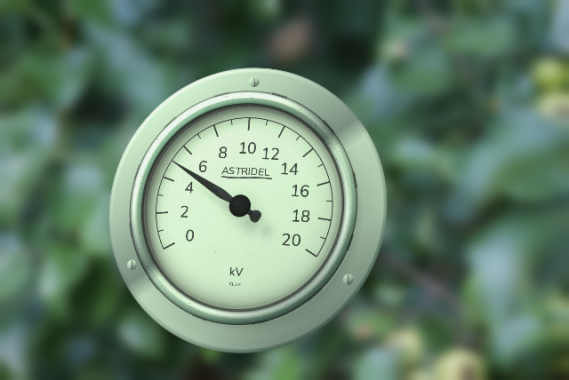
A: 5 kV
